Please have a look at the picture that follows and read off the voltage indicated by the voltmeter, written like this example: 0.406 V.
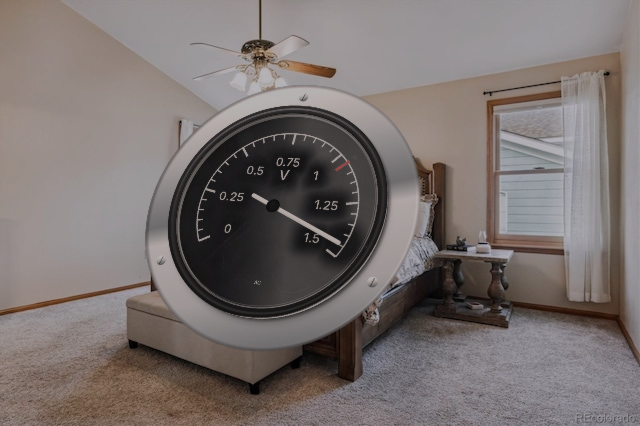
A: 1.45 V
